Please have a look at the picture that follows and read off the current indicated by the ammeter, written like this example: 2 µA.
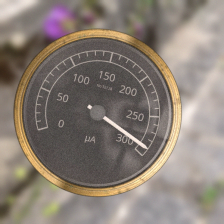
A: 290 µA
